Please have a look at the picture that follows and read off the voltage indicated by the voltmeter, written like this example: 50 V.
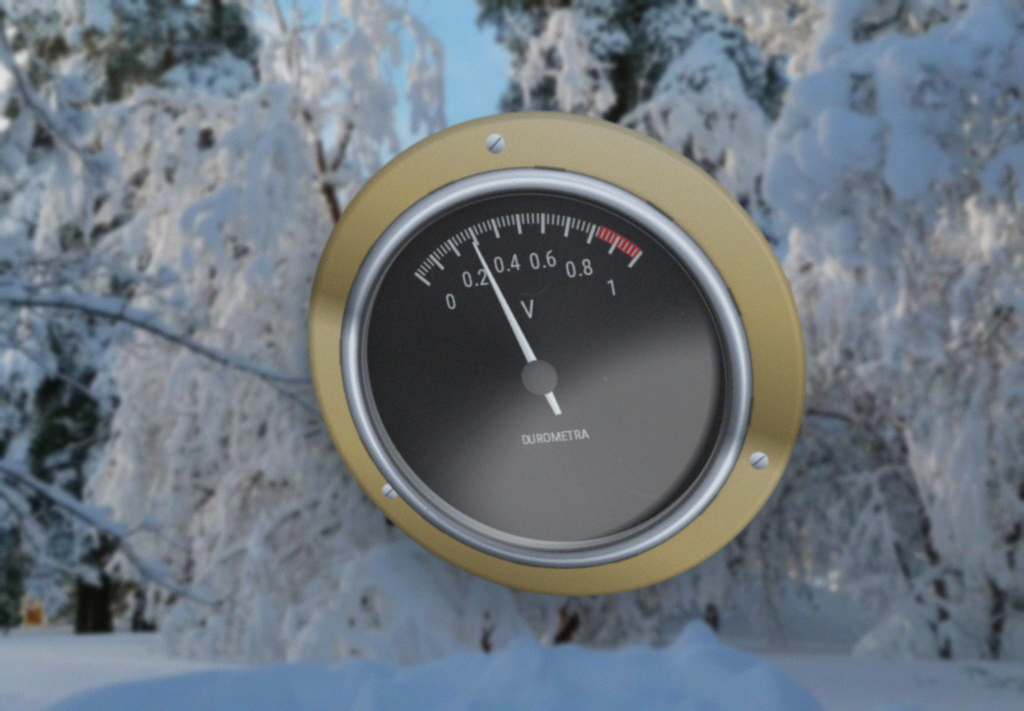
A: 0.3 V
